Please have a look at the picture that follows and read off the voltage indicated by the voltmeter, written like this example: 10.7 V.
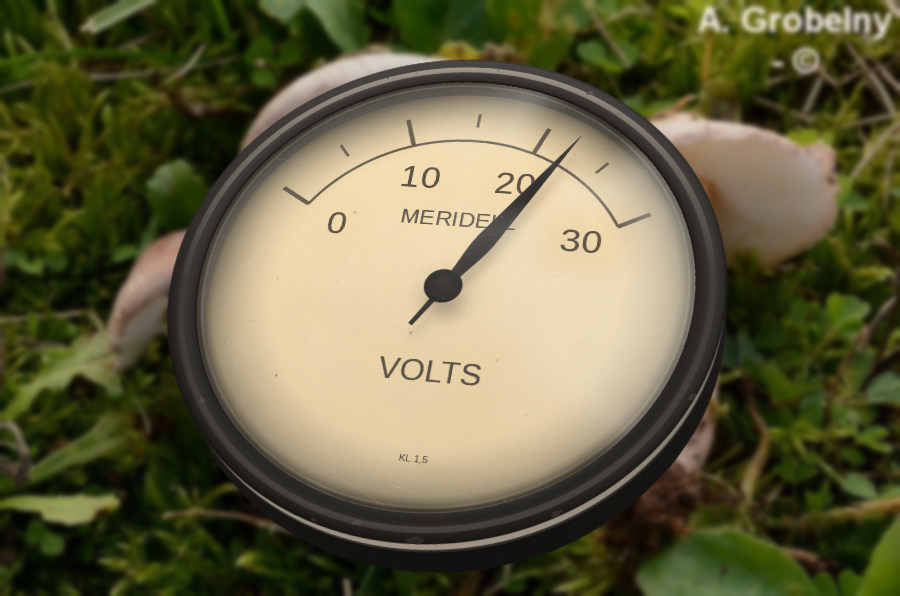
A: 22.5 V
